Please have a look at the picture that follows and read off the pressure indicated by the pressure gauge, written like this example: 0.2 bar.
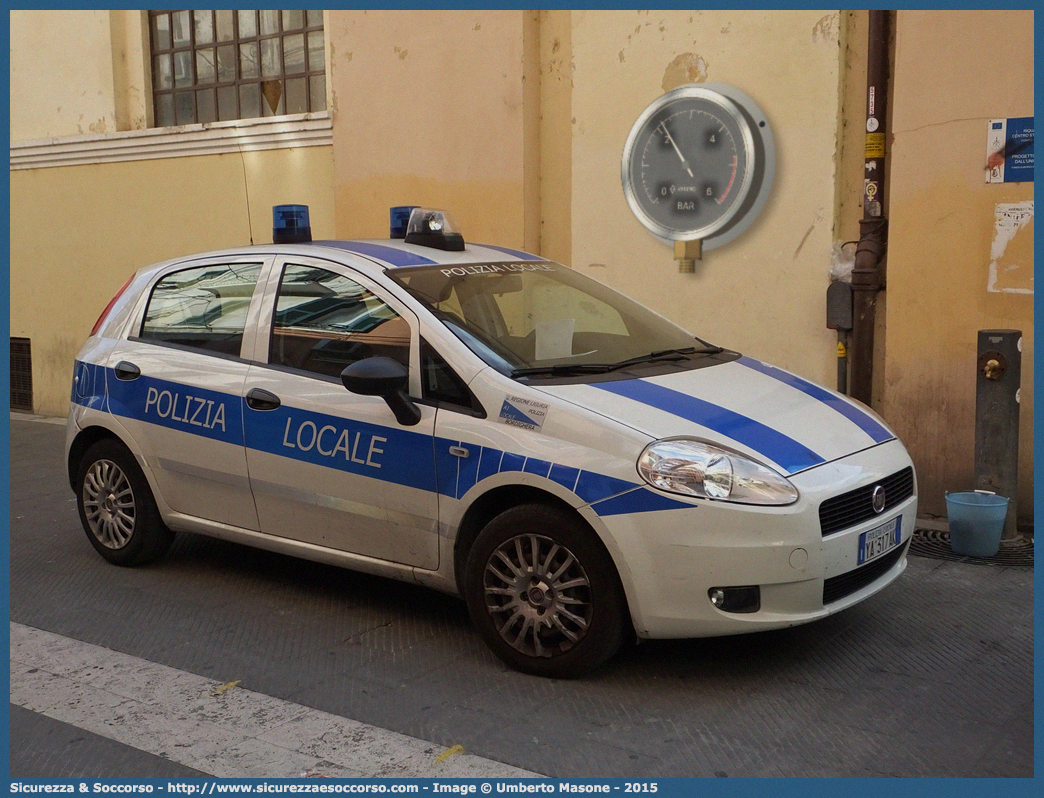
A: 2.2 bar
